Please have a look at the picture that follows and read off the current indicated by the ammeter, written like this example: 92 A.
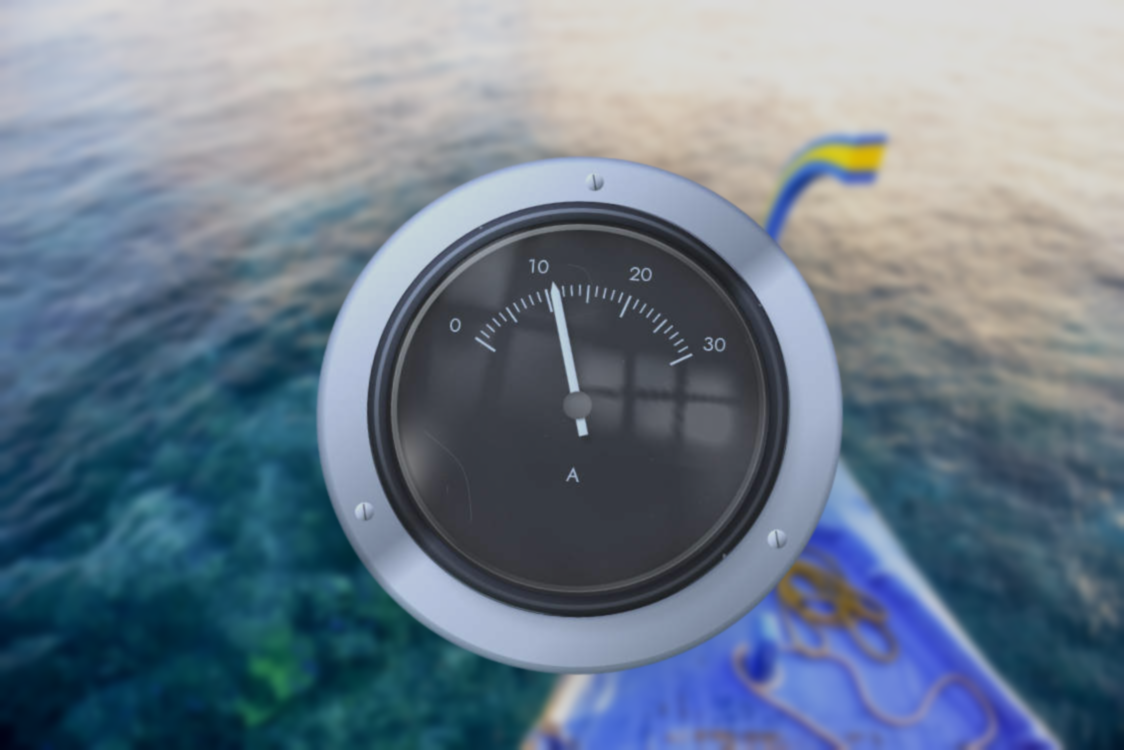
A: 11 A
